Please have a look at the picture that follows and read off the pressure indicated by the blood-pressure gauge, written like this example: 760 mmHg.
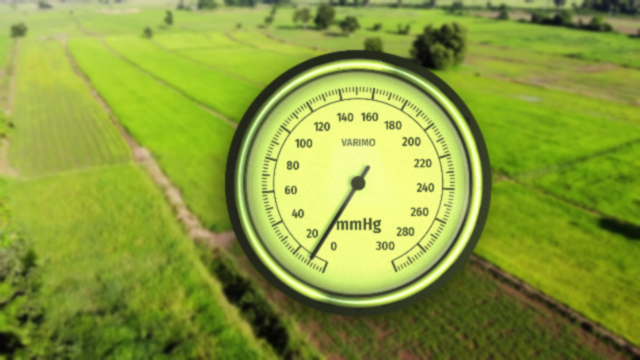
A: 10 mmHg
